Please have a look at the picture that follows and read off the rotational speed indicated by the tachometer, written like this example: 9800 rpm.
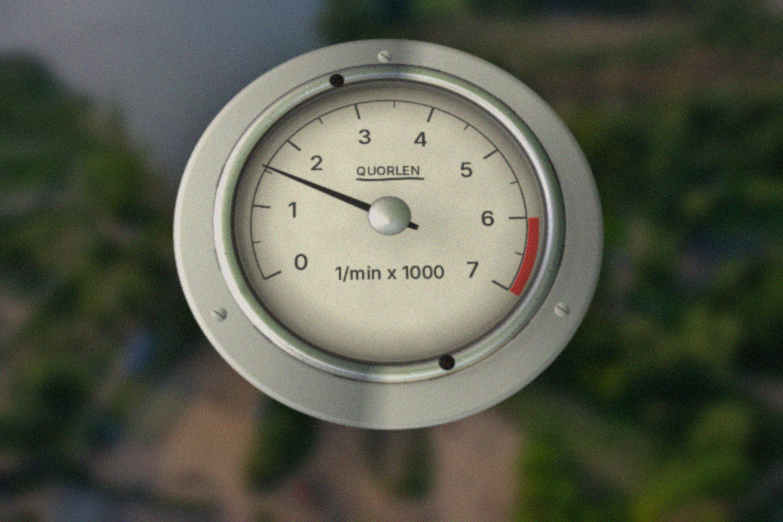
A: 1500 rpm
